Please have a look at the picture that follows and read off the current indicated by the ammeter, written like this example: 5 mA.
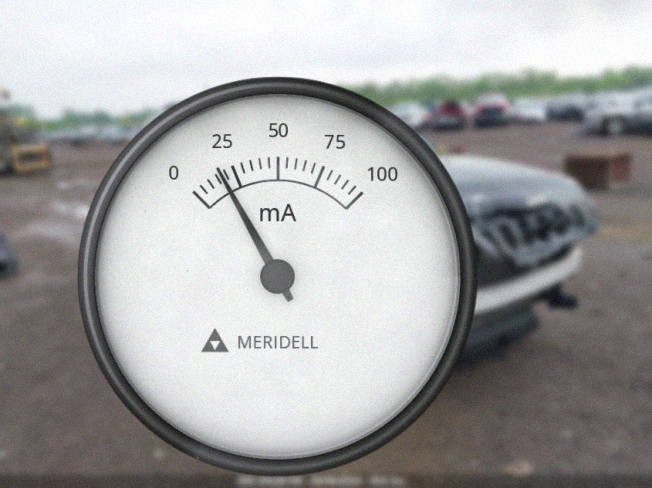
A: 17.5 mA
